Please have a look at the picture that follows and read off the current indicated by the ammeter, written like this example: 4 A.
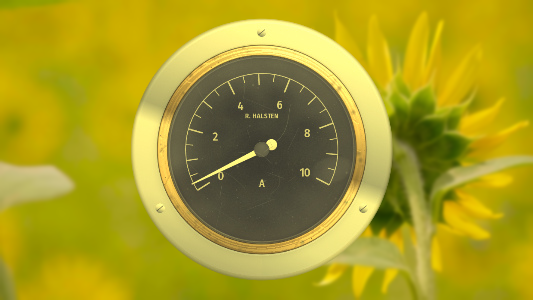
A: 0.25 A
